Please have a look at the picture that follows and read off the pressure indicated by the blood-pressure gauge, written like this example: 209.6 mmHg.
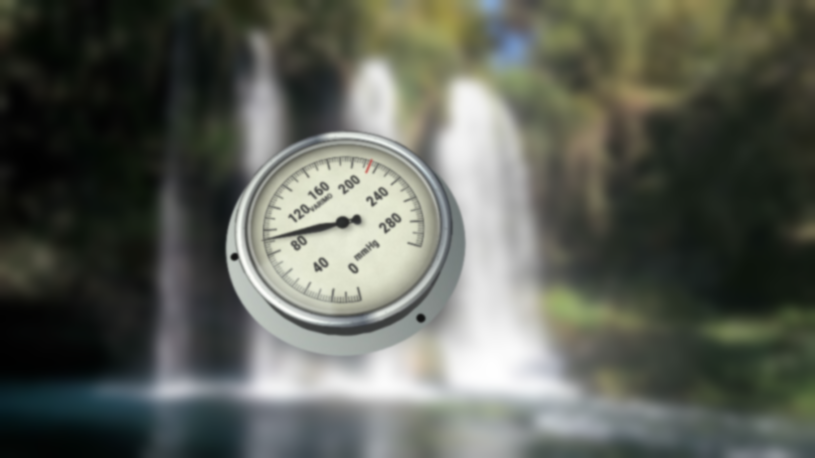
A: 90 mmHg
